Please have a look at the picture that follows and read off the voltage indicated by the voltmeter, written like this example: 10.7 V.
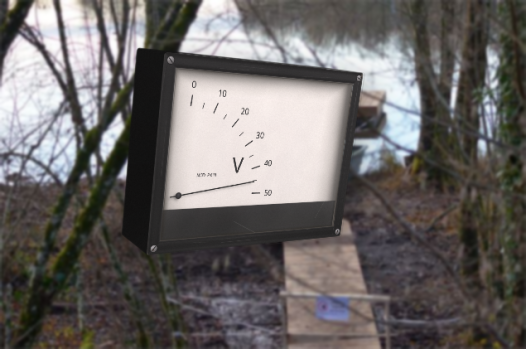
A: 45 V
